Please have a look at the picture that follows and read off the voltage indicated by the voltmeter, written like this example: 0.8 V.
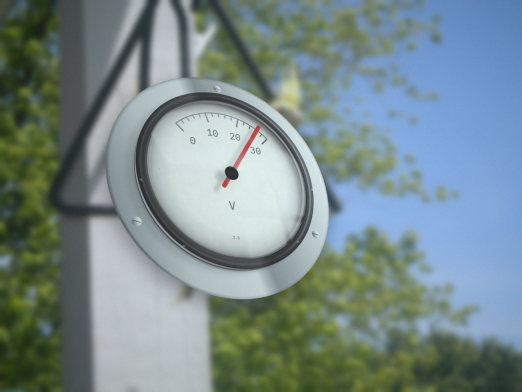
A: 26 V
